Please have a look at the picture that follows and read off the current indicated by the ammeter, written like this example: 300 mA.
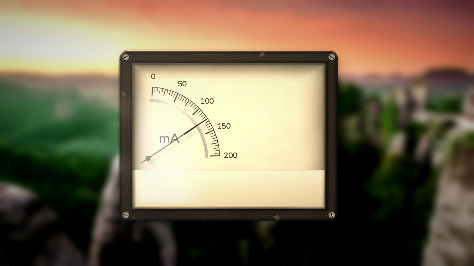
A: 125 mA
